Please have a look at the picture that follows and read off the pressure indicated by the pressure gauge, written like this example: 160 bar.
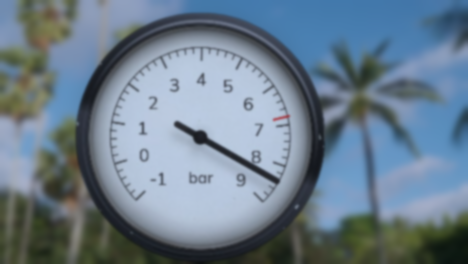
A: 8.4 bar
